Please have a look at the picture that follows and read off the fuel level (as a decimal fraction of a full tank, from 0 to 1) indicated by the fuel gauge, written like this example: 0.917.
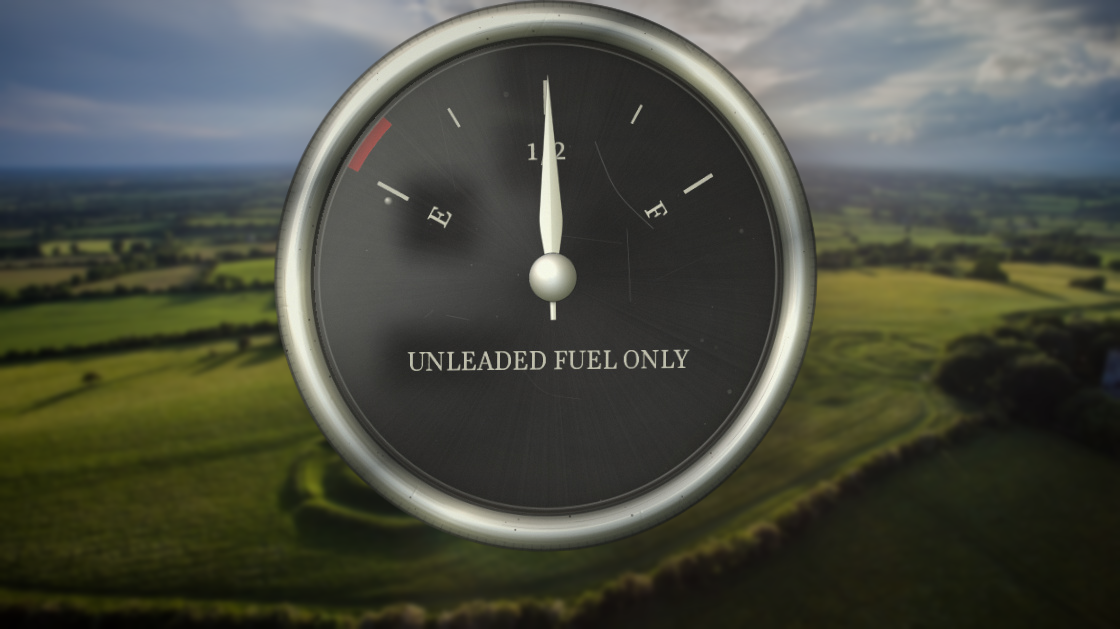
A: 0.5
